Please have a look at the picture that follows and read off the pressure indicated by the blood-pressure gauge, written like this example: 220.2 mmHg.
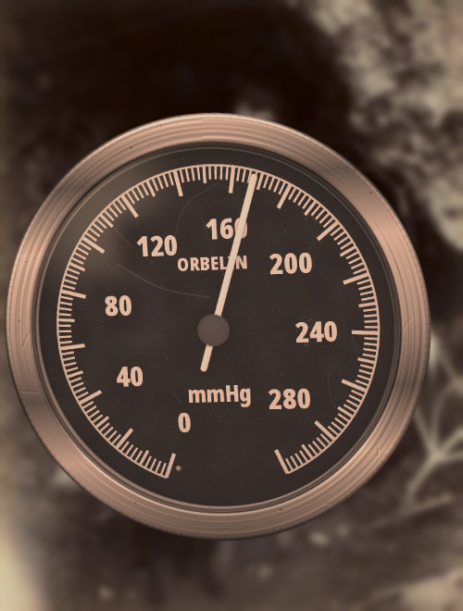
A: 168 mmHg
